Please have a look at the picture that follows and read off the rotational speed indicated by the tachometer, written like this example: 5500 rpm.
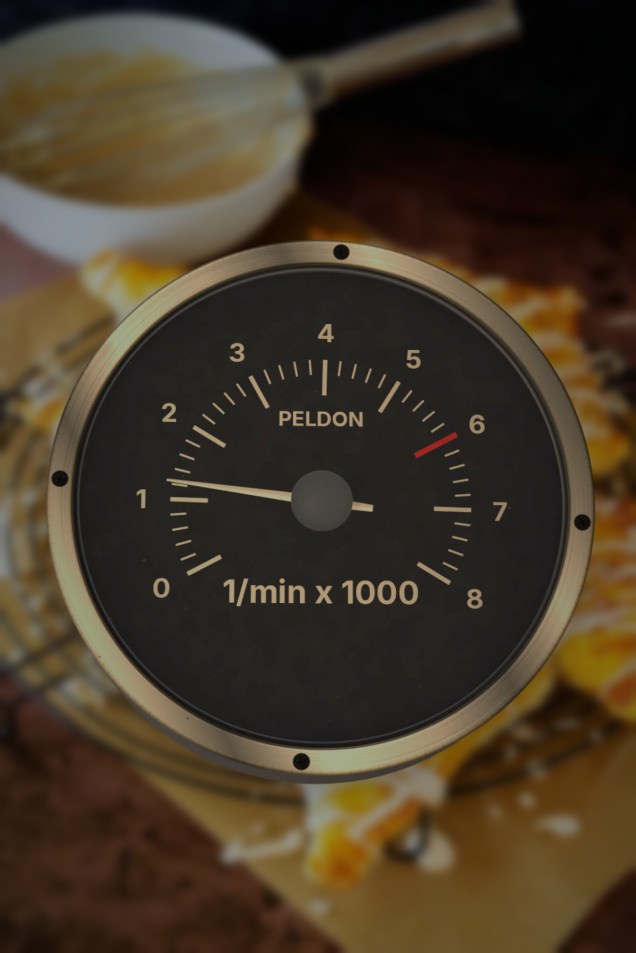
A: 1200 rpm
